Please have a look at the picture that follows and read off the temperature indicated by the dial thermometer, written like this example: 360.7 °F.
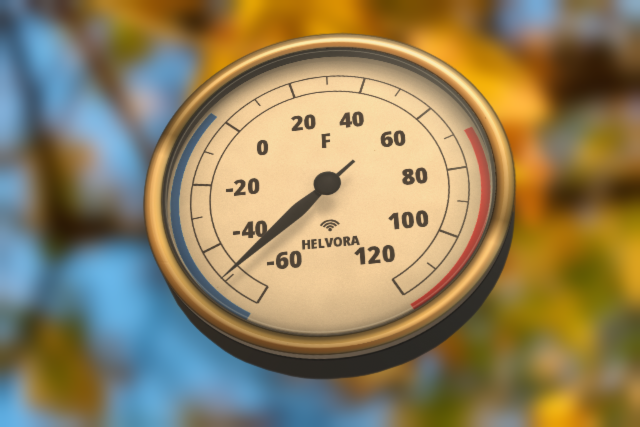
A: -50 °F
